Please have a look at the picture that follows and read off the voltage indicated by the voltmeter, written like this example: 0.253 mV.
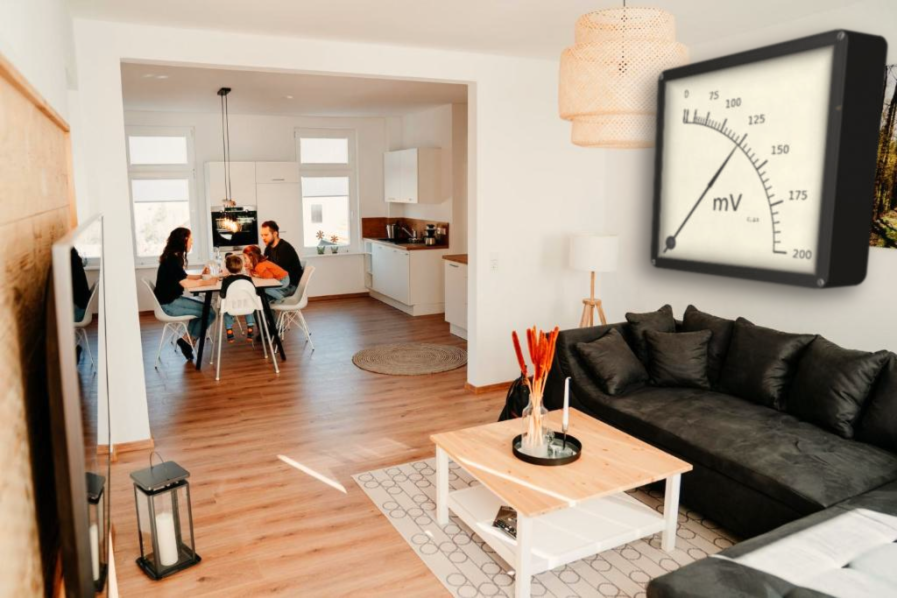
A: 125 mV
